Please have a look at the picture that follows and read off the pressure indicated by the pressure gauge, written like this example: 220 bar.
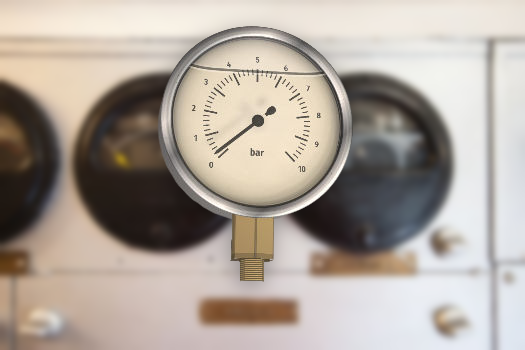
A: 0.2 bar
